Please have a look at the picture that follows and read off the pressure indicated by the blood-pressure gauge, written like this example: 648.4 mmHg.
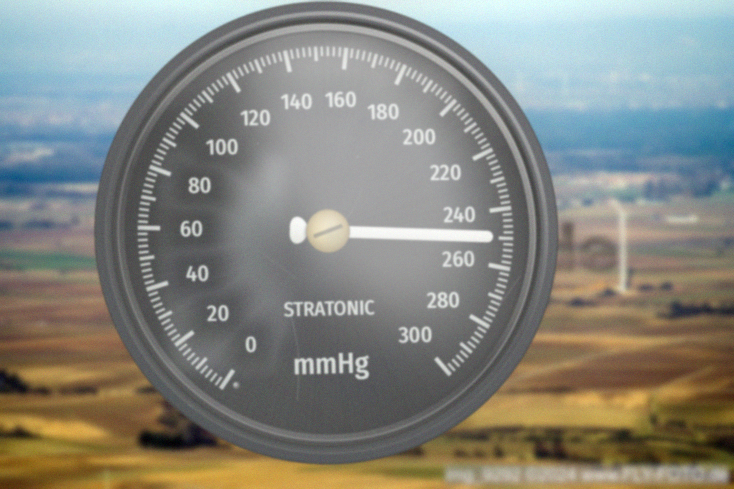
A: 250 mmHg
